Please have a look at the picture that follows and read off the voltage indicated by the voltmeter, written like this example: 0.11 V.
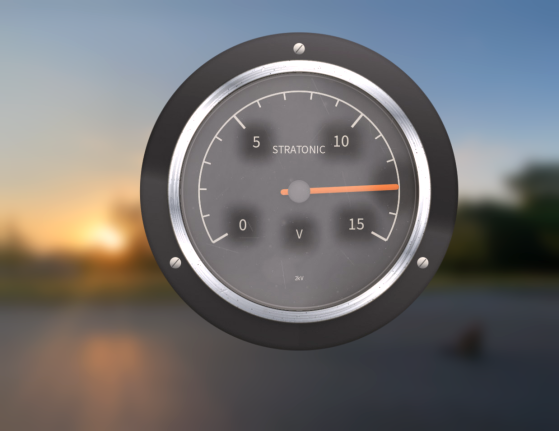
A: 13 V
